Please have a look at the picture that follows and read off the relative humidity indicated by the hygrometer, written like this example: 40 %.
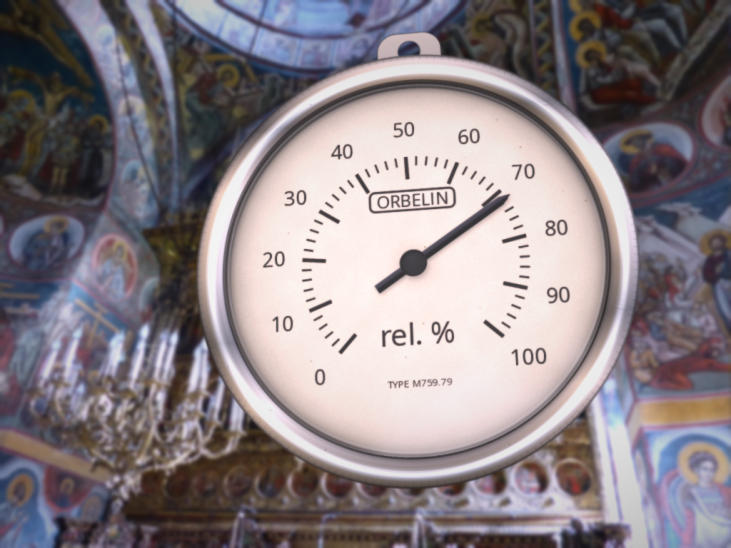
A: 72 %
